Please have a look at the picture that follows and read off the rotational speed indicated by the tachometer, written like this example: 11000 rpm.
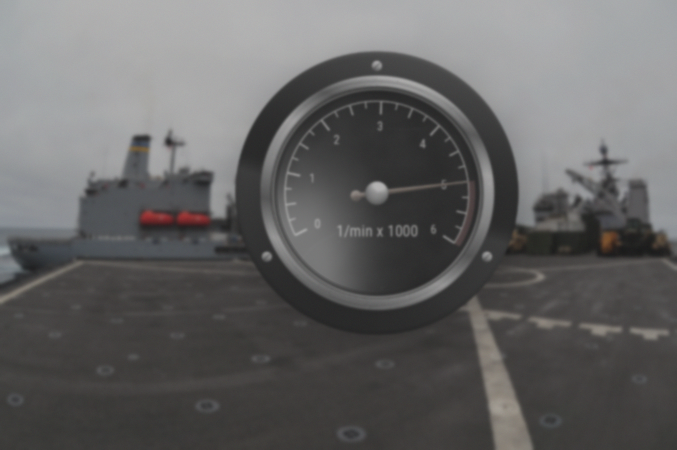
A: 5000 rpm
